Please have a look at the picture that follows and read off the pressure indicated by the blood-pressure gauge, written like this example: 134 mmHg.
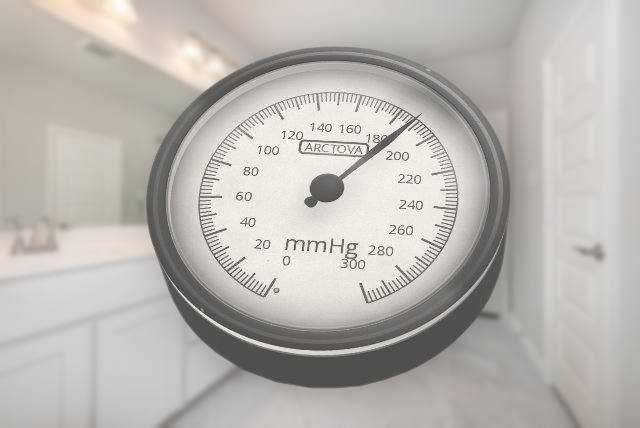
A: 190 mmHg
